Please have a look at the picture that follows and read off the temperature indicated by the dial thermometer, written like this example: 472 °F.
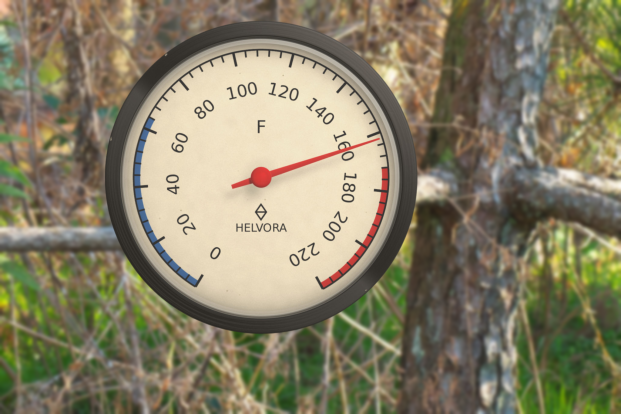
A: 162 °F
